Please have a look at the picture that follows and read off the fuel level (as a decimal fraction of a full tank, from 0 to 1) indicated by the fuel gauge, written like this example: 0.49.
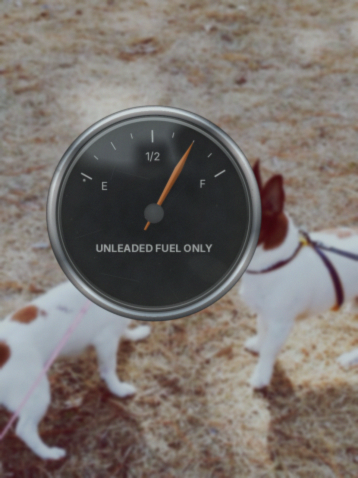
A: 0.75
